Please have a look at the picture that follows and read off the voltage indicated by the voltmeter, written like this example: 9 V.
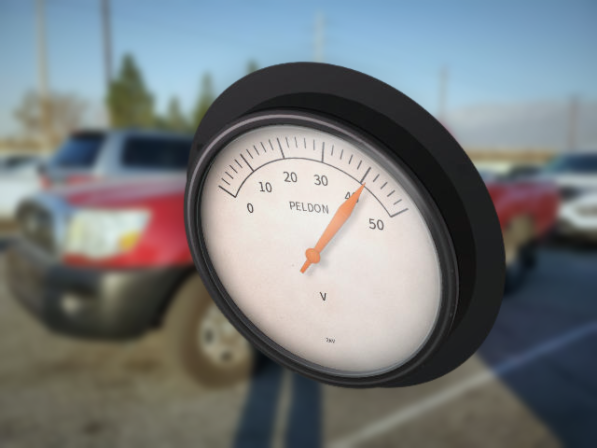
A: 41 V
